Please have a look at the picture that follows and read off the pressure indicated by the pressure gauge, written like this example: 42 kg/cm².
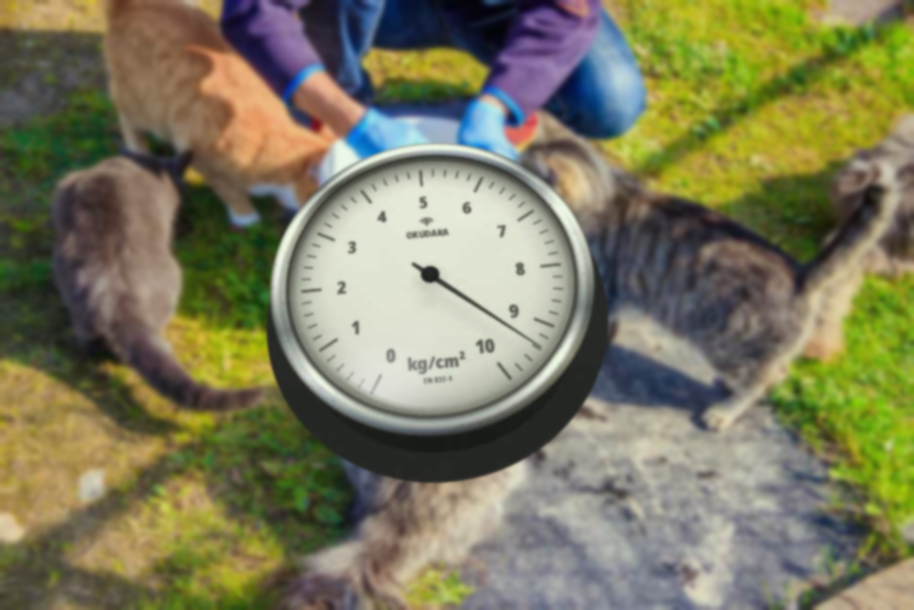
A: 9.4 kg/cm²
